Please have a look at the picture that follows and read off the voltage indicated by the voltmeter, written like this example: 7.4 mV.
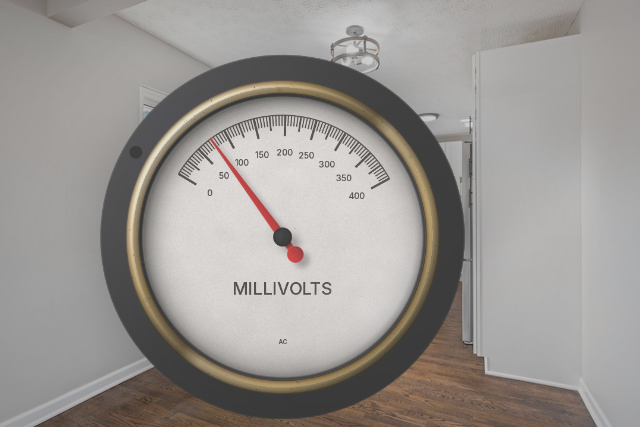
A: 75 mV
